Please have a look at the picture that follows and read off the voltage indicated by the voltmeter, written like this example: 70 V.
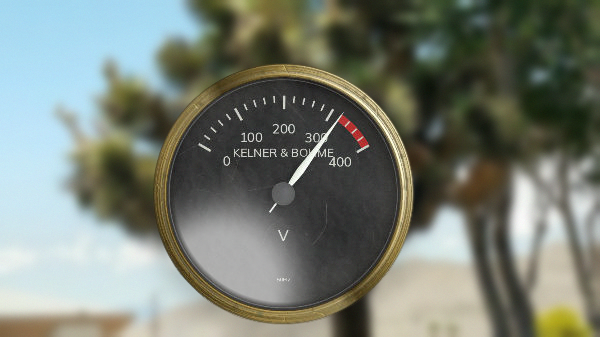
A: 320 V
